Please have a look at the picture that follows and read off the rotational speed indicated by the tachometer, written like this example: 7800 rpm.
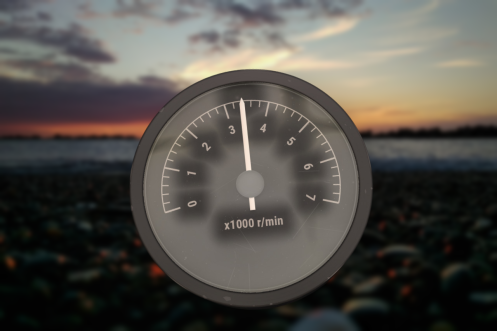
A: 3400 rpm
